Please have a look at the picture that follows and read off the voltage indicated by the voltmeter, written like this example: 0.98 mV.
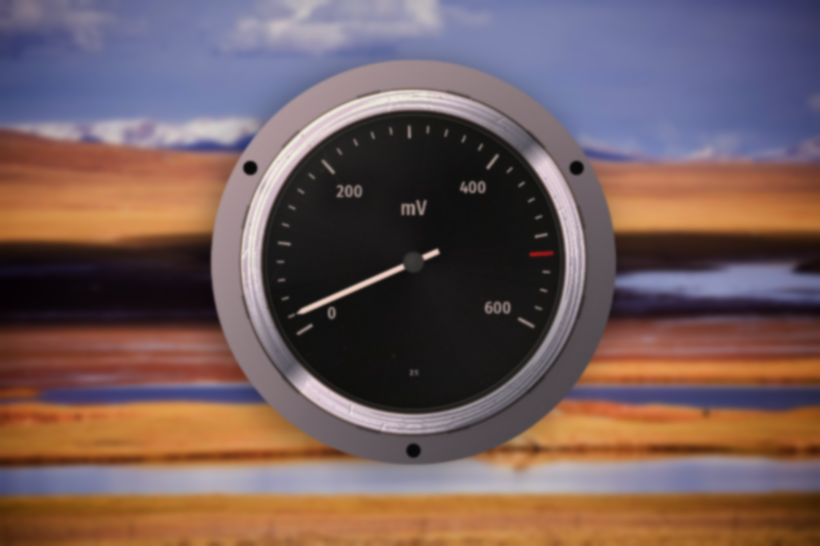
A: 20 mV
